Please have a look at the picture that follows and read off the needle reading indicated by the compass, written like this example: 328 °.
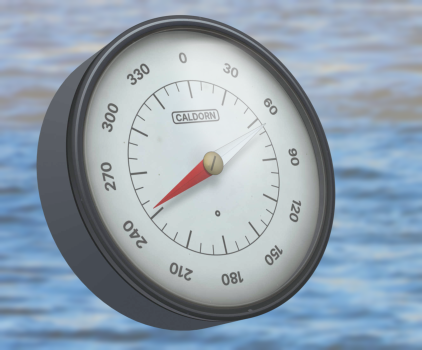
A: 245 °
